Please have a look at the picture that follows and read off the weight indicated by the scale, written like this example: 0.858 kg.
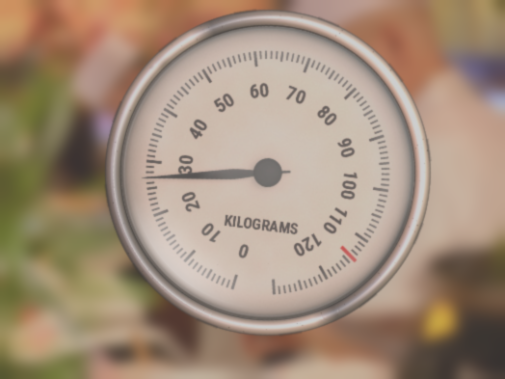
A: 27 kg
